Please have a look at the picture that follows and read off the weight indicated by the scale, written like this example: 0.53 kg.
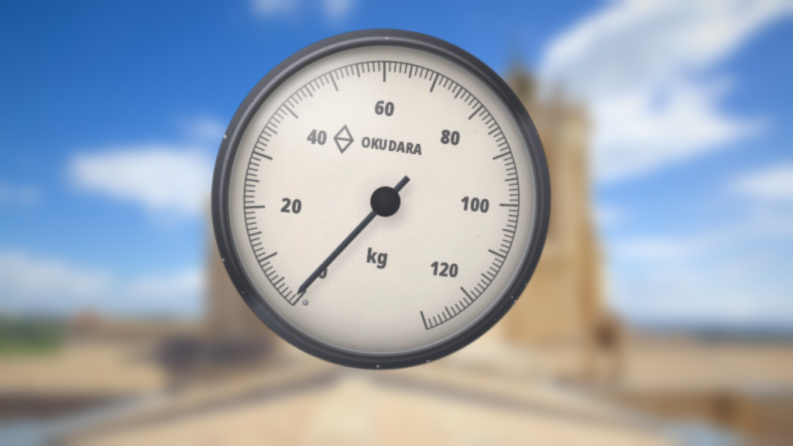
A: 1 kg
